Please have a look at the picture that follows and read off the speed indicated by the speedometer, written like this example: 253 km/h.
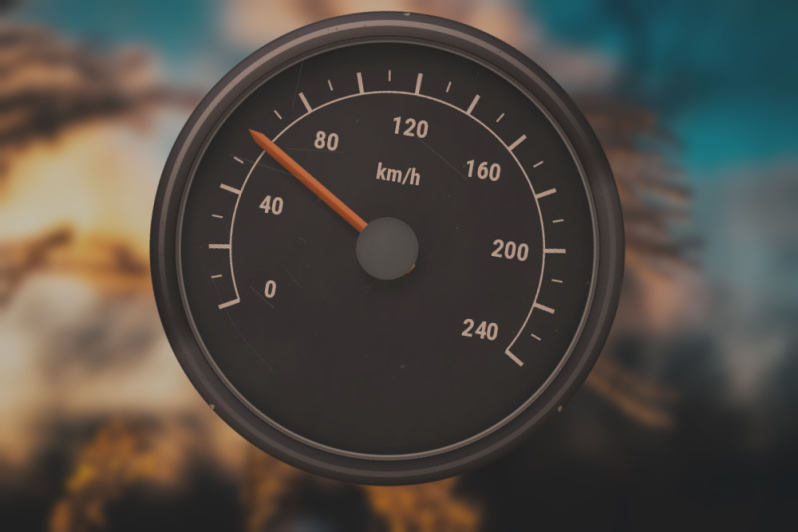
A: 60 km/h
